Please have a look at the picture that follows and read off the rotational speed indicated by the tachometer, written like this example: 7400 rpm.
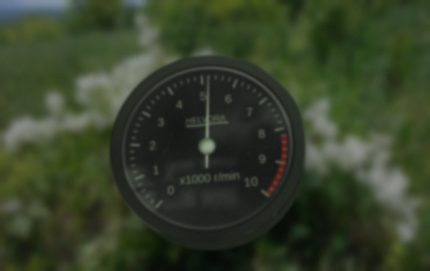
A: 5200 rpm
